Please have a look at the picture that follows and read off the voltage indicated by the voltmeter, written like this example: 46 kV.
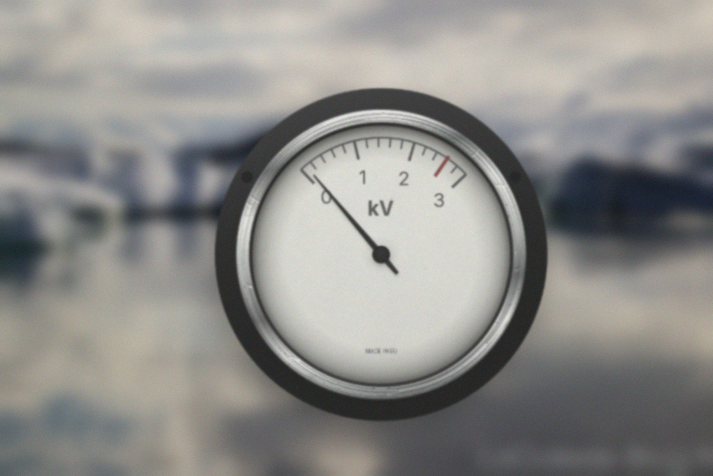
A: 0.1 kV
